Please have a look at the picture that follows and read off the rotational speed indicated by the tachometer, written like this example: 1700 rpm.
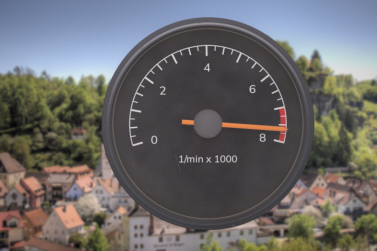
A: 7625 rpm
